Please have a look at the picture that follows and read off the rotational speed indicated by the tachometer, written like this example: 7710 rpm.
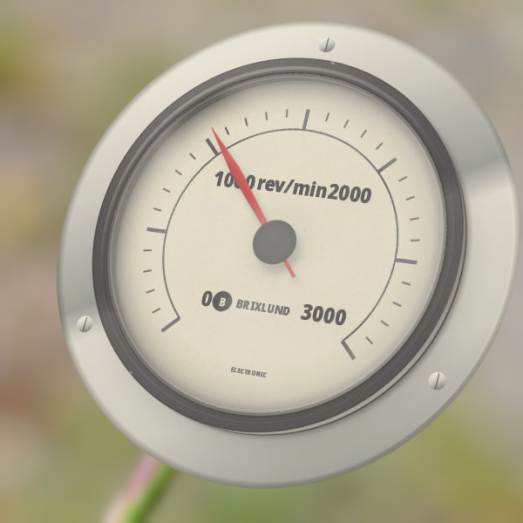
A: 1050 rpm
